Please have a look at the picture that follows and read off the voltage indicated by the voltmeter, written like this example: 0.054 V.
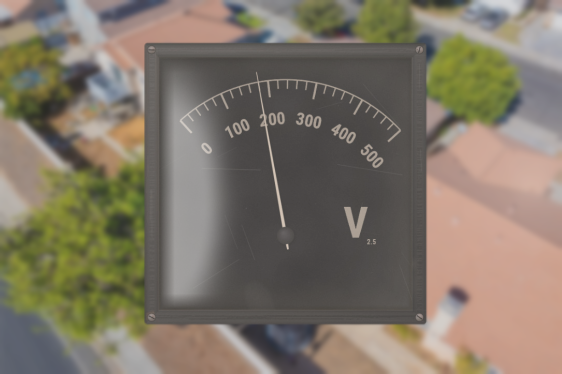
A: 180 V
